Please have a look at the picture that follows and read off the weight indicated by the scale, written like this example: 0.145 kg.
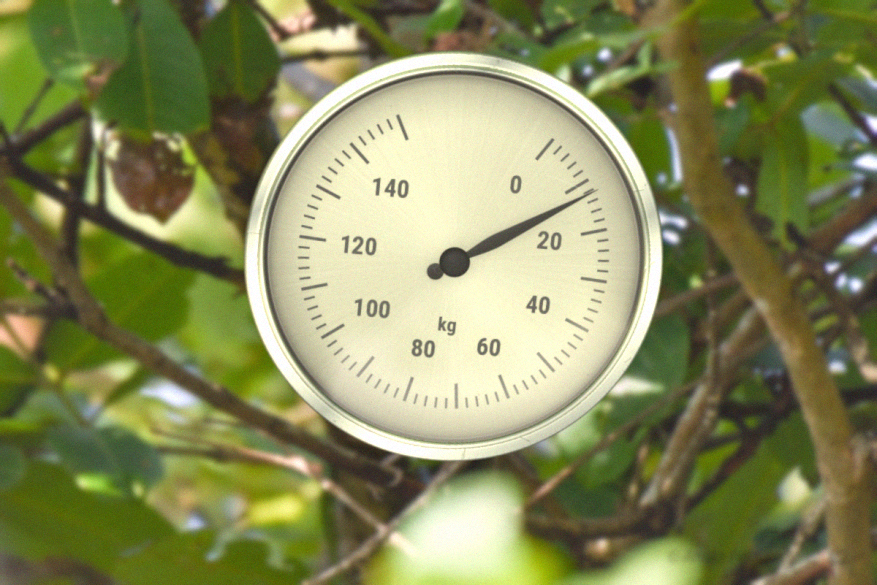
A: 12 kg
